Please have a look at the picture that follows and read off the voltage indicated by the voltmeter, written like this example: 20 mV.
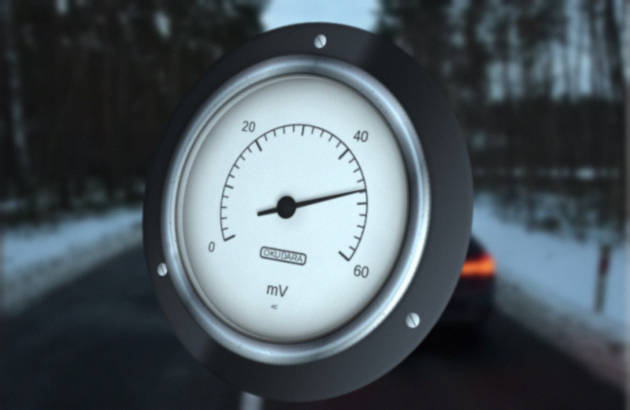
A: 48 mV
